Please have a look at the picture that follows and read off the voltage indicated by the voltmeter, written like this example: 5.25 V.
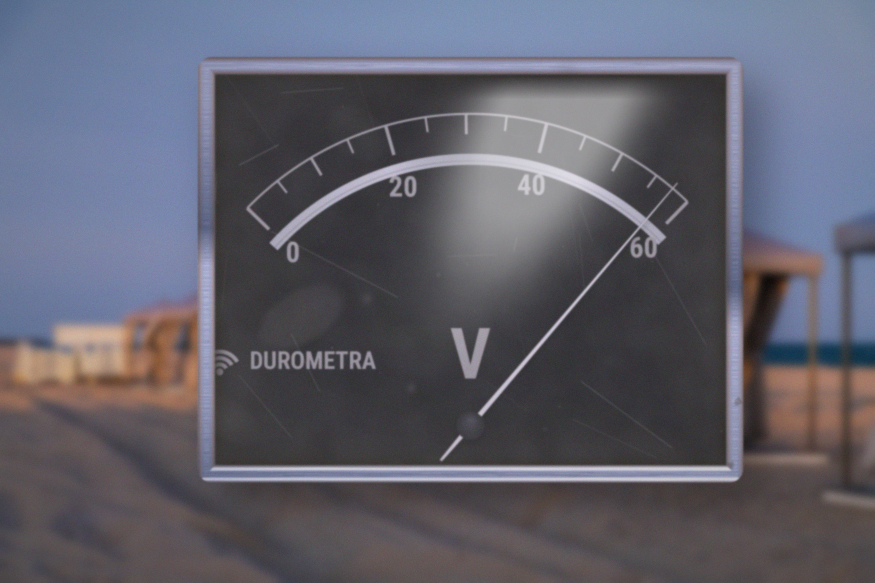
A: 57.5 V
